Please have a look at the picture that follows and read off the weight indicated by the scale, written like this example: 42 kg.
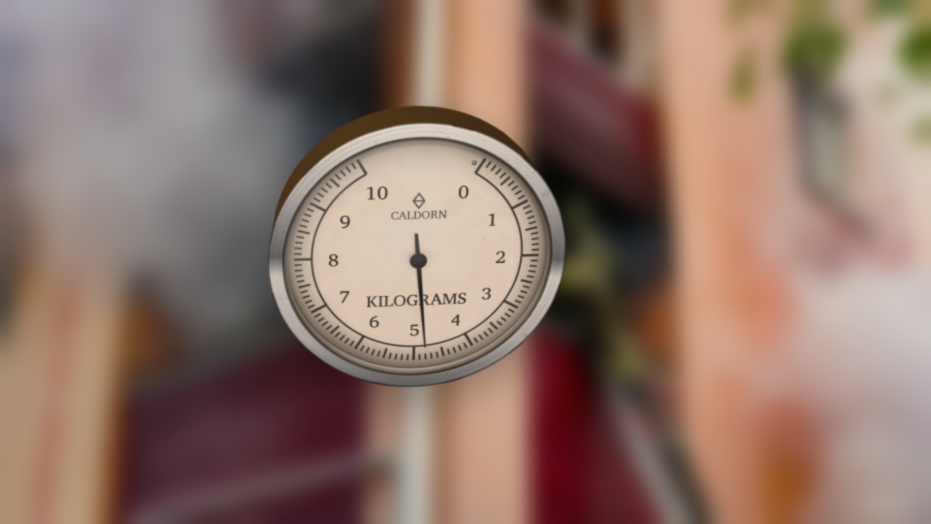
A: 4.8 kg
